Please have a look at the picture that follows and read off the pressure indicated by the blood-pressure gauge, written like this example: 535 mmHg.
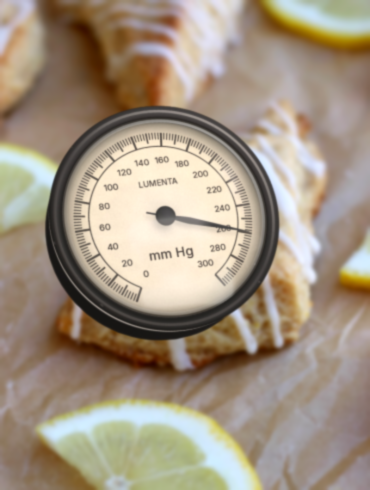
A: 260 mmHg
